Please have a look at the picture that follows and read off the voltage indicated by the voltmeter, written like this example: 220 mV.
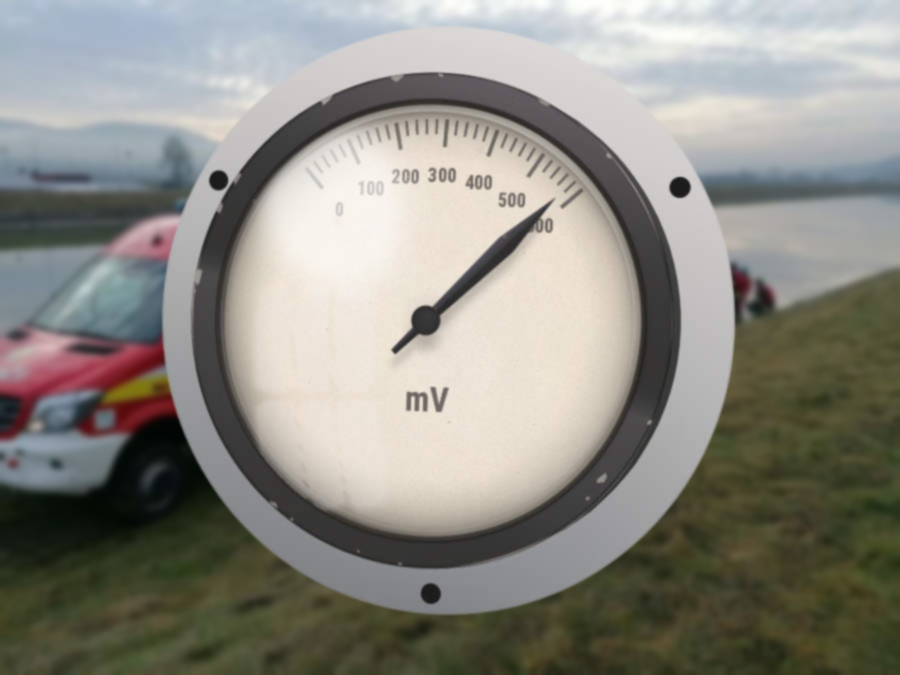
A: 580 mV
